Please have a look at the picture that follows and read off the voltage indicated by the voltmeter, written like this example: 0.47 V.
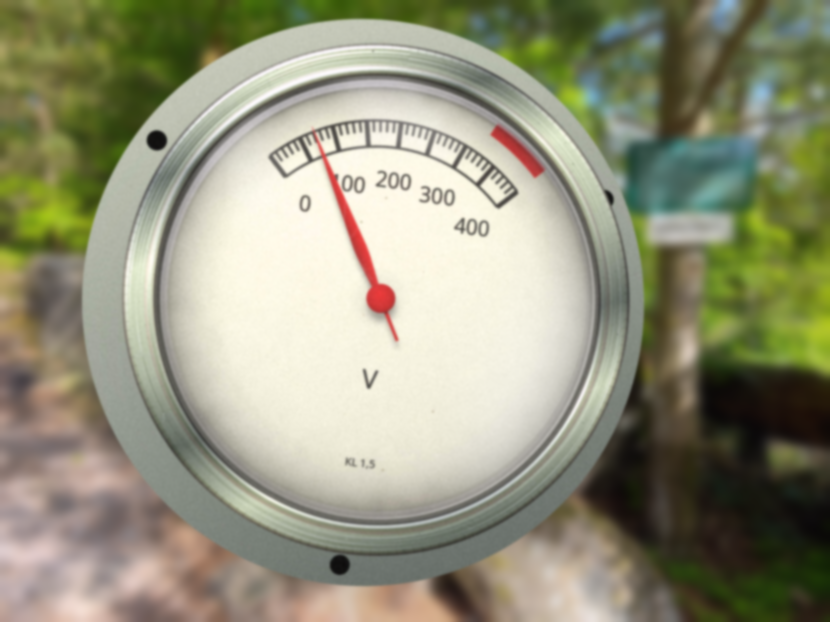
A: 70 V
